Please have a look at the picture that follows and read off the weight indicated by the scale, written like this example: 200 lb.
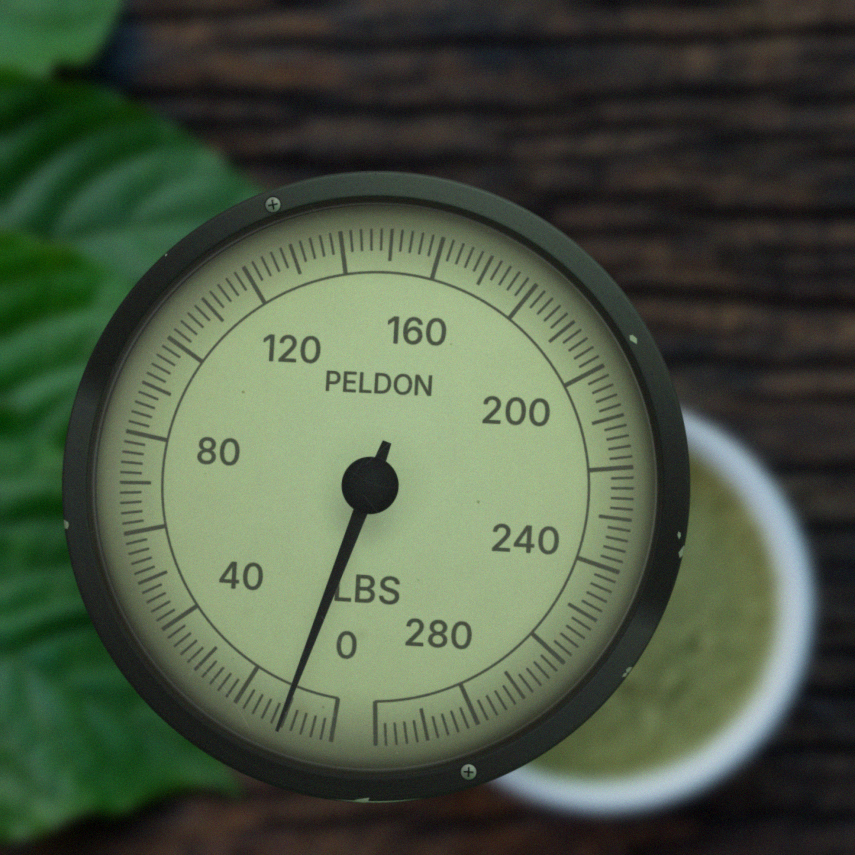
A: 10 lb
